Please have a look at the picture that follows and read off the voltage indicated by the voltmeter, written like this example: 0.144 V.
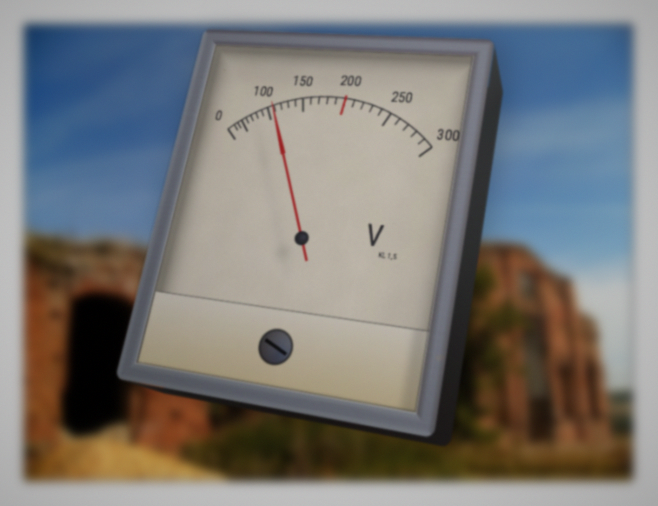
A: 110 V
